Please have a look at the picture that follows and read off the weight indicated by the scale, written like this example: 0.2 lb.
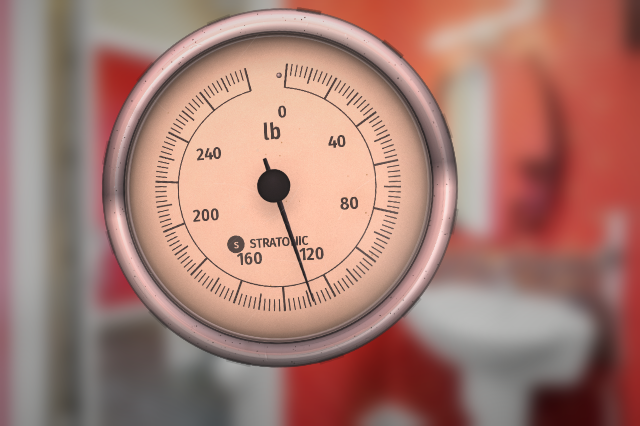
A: 128 lb
